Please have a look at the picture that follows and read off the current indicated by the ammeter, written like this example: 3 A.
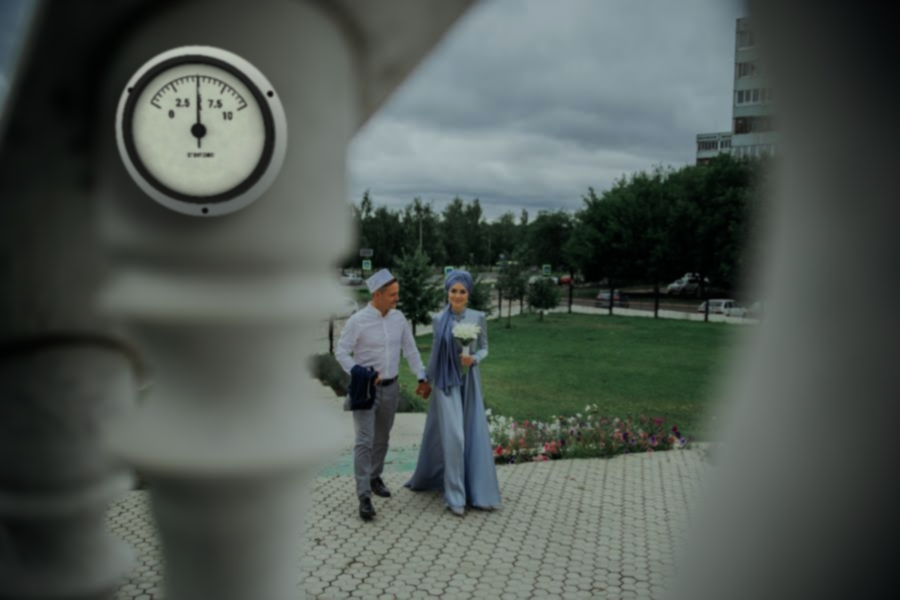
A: 5 A
